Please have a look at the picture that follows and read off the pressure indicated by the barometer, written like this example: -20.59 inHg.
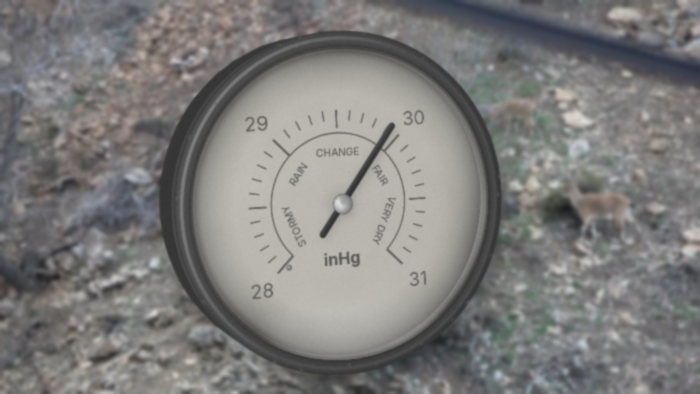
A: 29.9 inHg
